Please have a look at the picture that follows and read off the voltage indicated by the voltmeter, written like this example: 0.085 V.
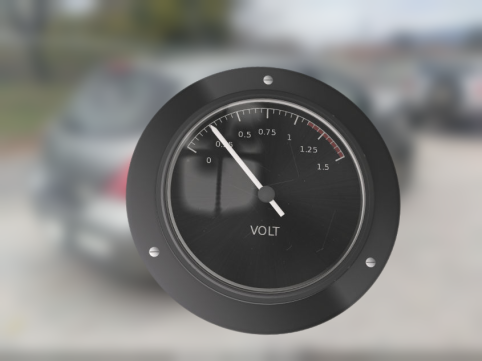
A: 0.25 V
